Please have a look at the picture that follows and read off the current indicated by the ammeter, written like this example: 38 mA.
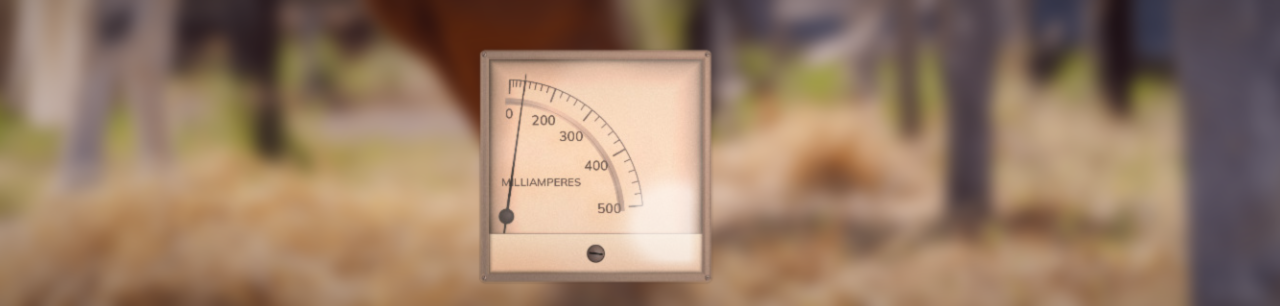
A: 100 mA
